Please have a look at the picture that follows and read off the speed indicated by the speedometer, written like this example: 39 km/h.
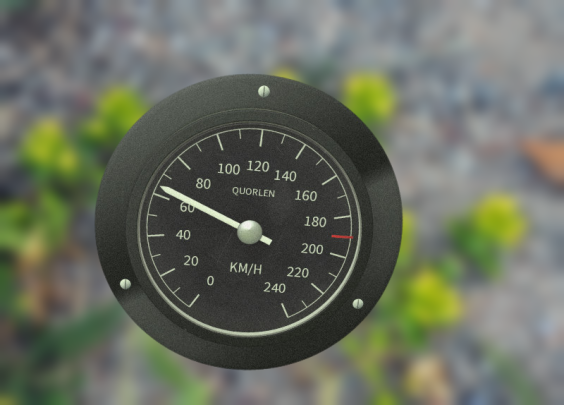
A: 65 km/h
